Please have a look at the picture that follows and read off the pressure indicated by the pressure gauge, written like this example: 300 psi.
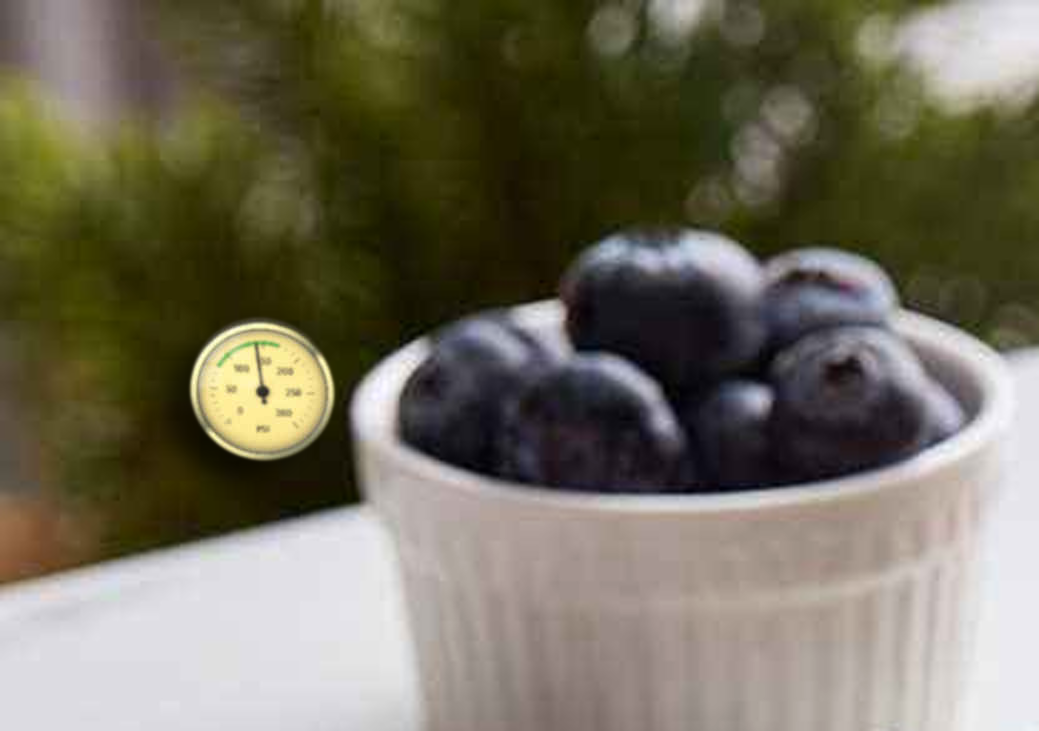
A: 140 psi
